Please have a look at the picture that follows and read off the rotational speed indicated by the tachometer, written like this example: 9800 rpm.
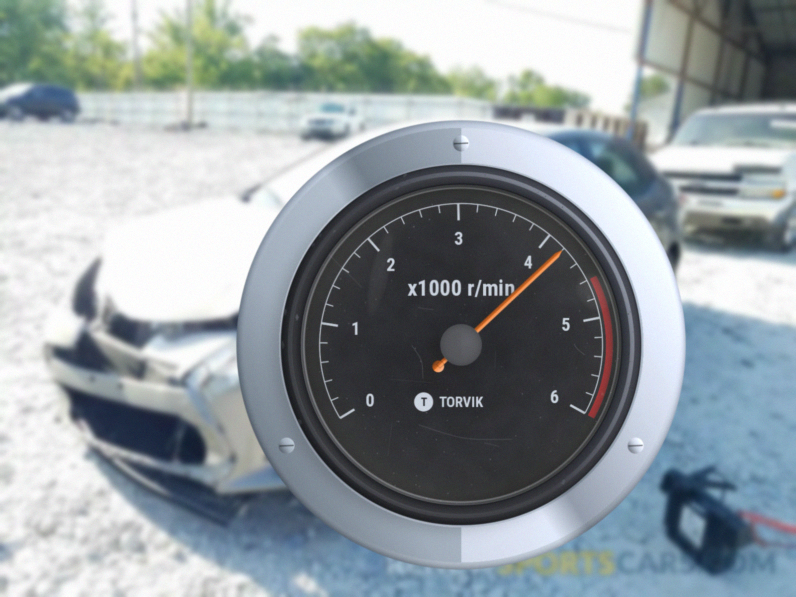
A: 4200 rpm
